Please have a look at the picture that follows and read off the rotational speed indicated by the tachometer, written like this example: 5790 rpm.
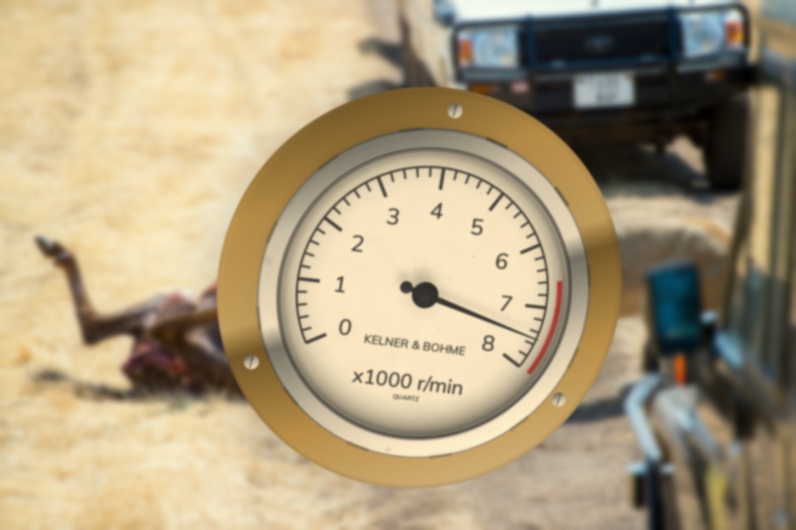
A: 7500 rpm
